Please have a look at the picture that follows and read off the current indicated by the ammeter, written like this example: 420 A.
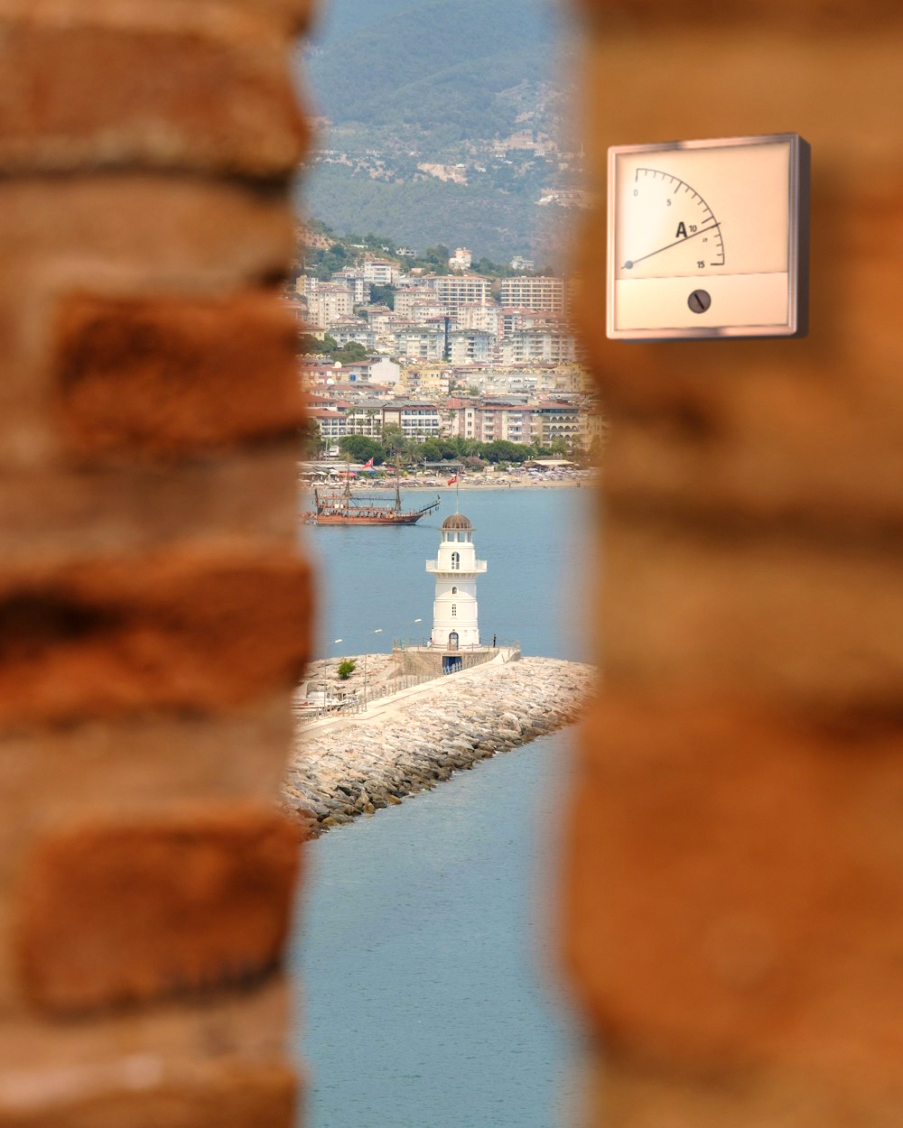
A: 11 A
